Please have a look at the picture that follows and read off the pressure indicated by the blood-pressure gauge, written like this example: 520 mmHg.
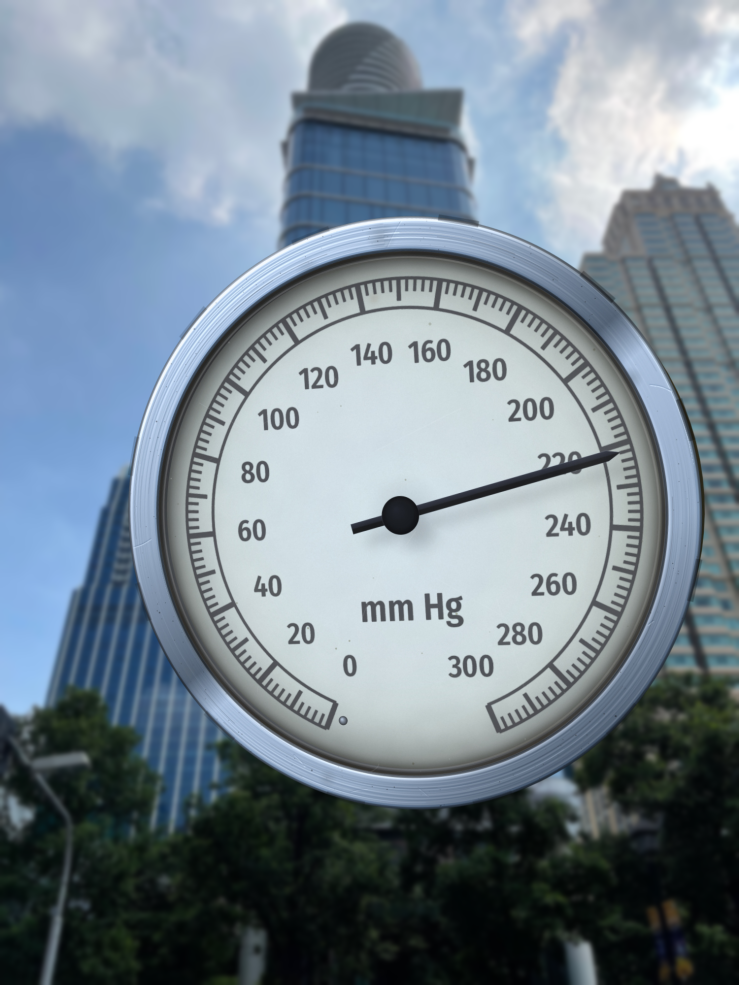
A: 222 mmHg
